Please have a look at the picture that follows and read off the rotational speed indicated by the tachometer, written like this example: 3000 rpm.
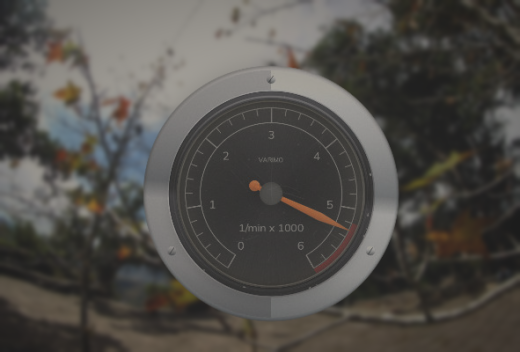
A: 5300 rpm
